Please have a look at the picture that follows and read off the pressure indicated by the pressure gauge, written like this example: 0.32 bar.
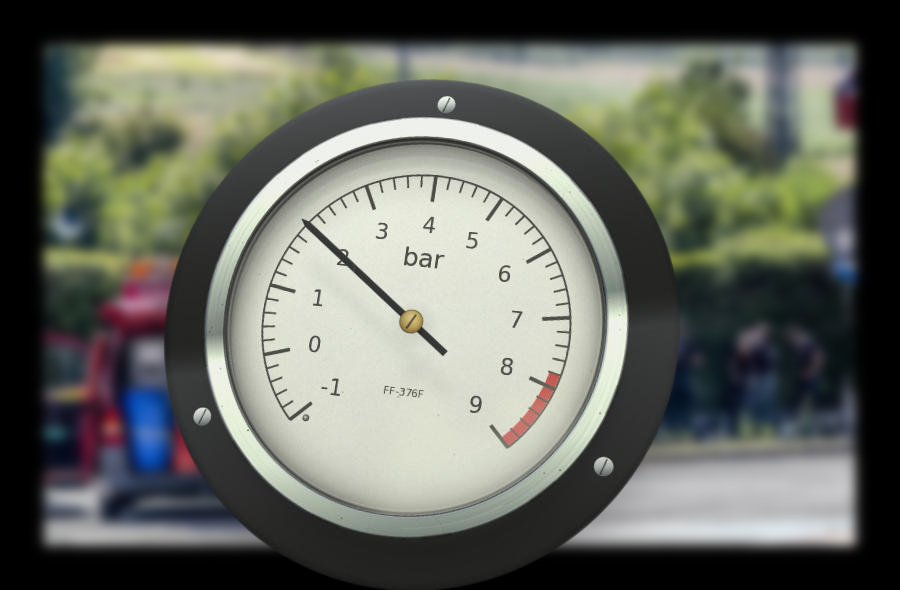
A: 2 bar
